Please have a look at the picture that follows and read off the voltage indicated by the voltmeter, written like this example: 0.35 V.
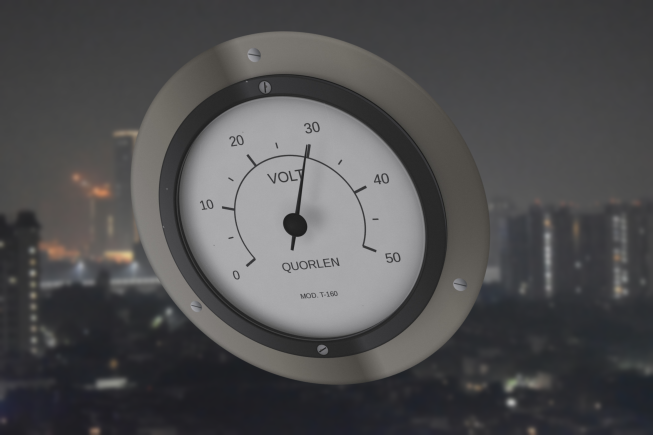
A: 30 V
